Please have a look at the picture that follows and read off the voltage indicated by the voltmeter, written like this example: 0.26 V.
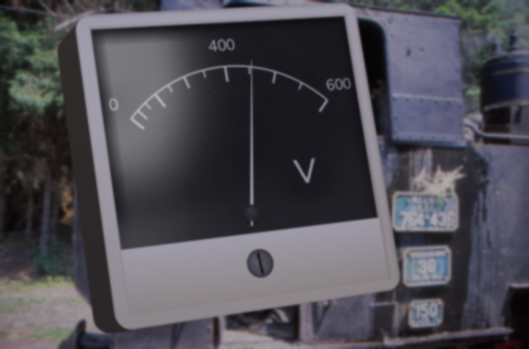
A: 450 V
